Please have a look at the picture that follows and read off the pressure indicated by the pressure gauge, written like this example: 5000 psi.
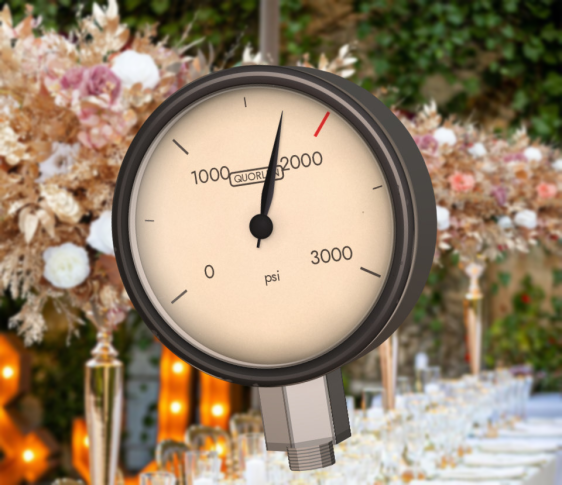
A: 1750 psi
